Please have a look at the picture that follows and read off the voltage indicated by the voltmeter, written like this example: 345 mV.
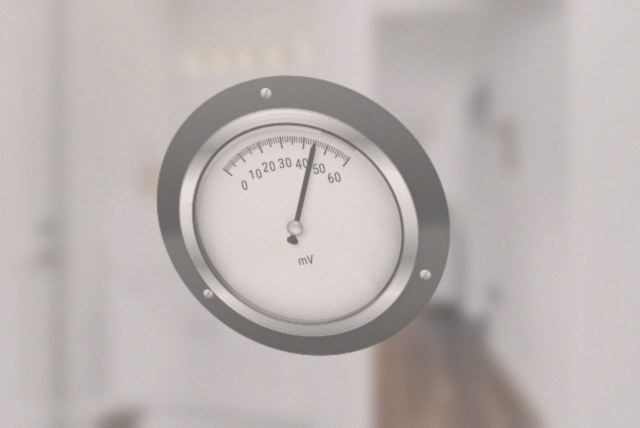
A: 45 mV
